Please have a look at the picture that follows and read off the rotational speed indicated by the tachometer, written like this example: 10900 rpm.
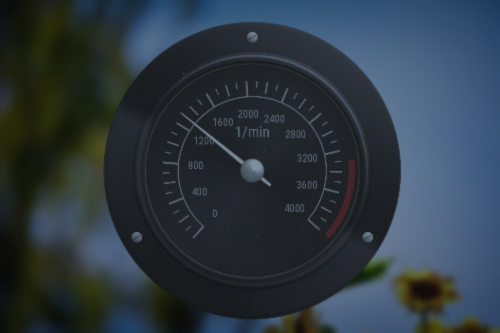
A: 1300 rpm
